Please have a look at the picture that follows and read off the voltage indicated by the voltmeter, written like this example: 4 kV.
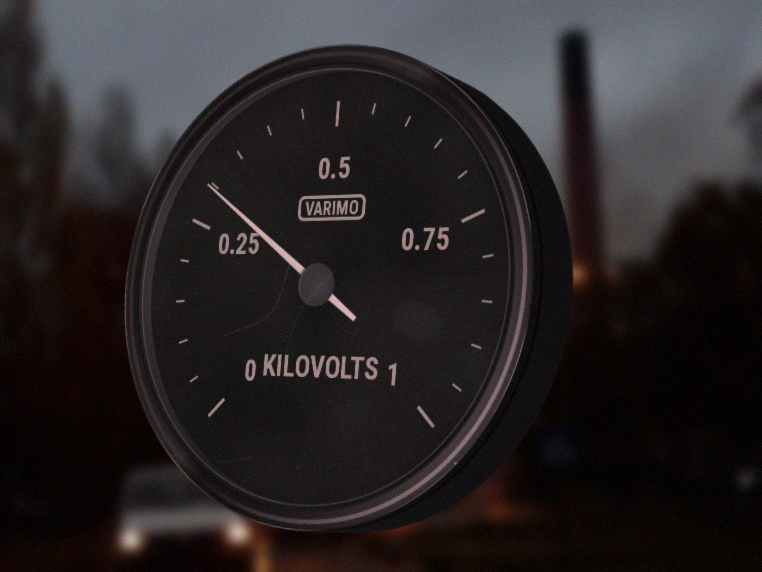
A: 0.3 kV
